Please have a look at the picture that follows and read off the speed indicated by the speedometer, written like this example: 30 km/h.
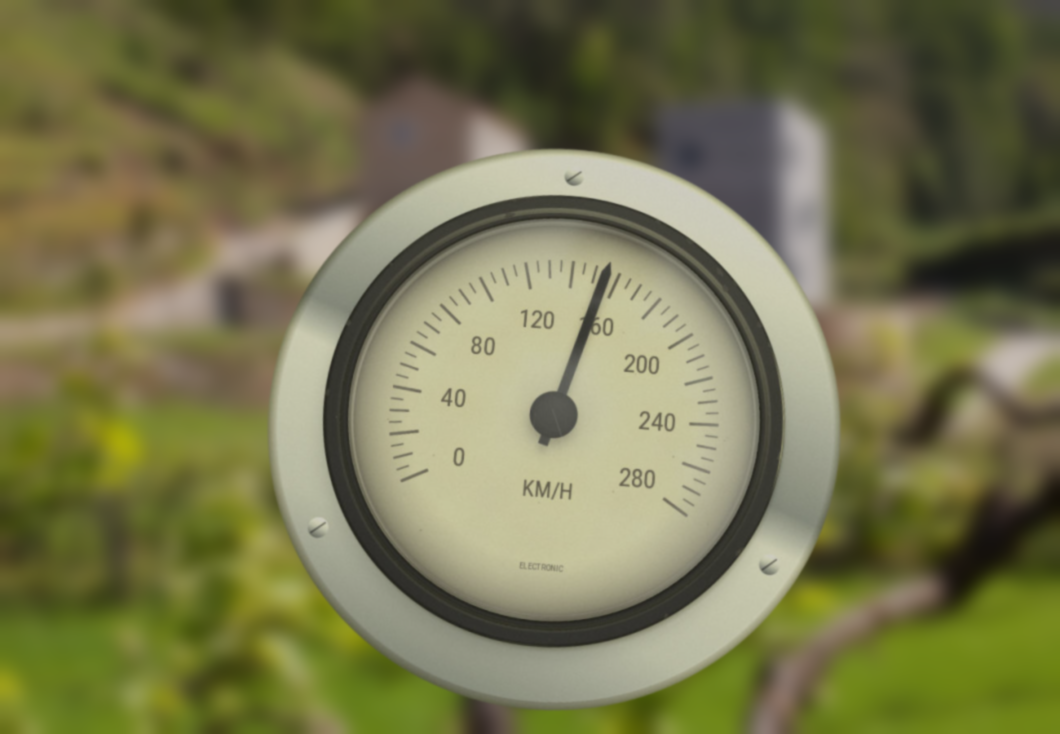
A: 155 km/h
